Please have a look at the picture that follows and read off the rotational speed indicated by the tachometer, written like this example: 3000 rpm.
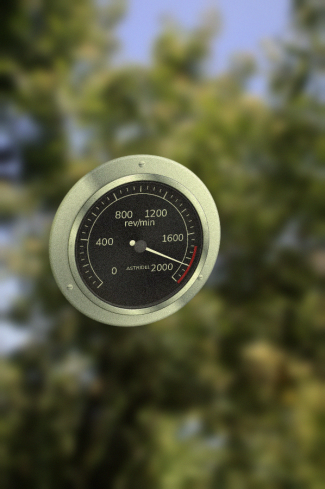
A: 1850 rpm
